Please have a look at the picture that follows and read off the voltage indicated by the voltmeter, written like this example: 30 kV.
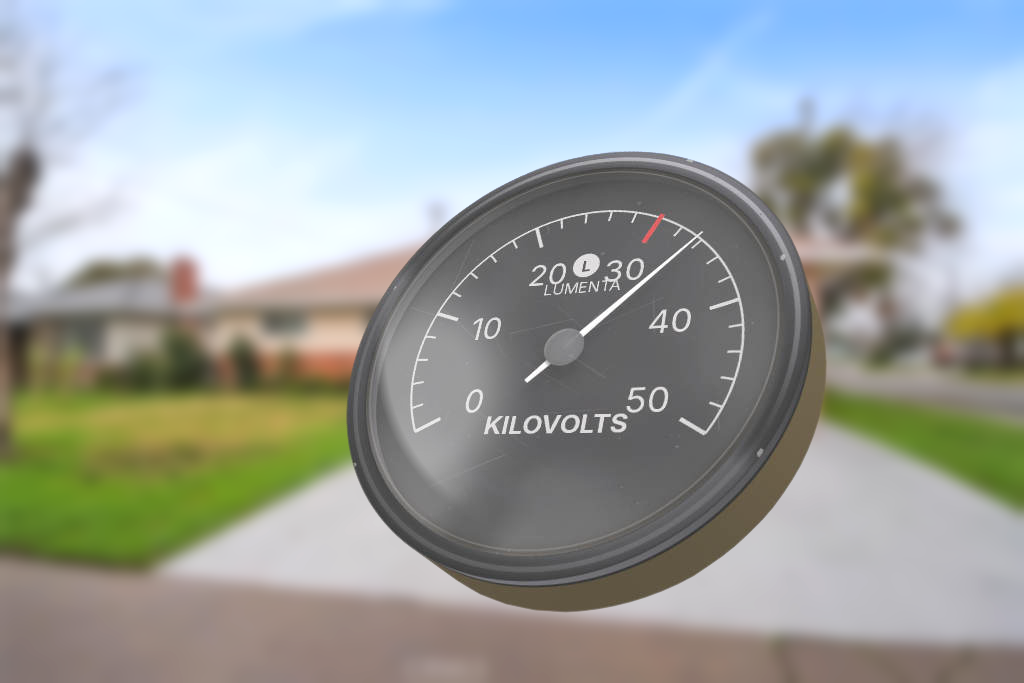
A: 34 kV
